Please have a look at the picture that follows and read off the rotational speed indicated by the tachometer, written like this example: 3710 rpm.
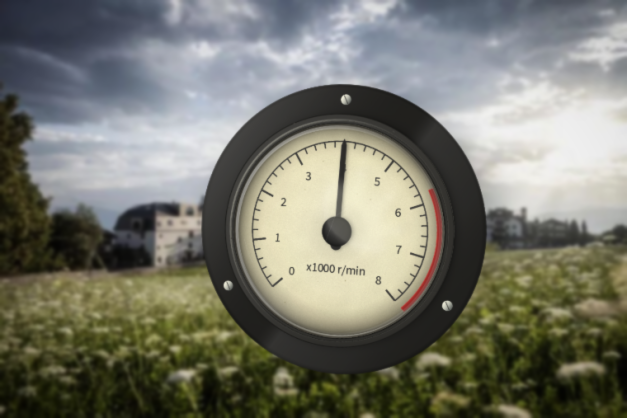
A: 4000 rpm
